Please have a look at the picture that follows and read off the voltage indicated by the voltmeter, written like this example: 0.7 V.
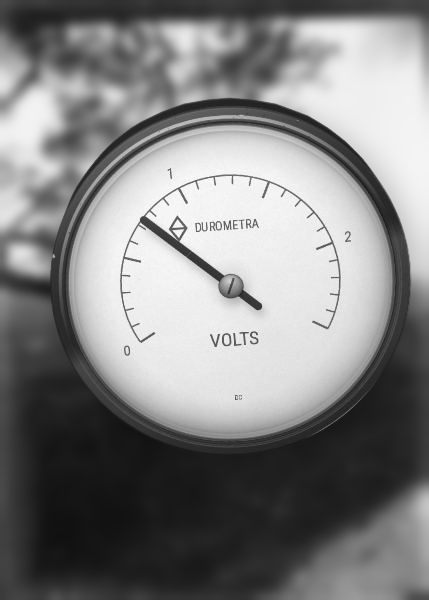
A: 0.75 V
